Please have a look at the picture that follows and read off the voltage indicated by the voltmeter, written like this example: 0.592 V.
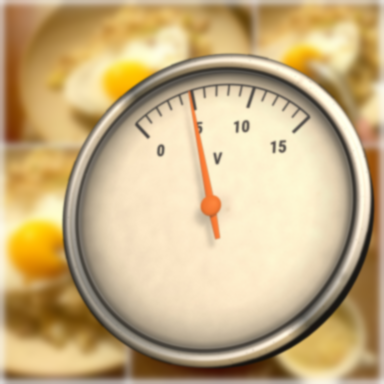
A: 5 V
